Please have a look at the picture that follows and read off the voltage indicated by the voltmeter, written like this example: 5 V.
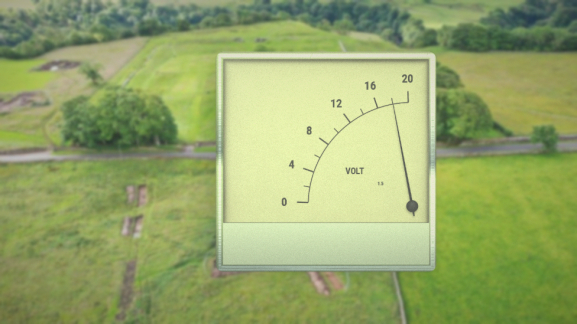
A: 18 V
